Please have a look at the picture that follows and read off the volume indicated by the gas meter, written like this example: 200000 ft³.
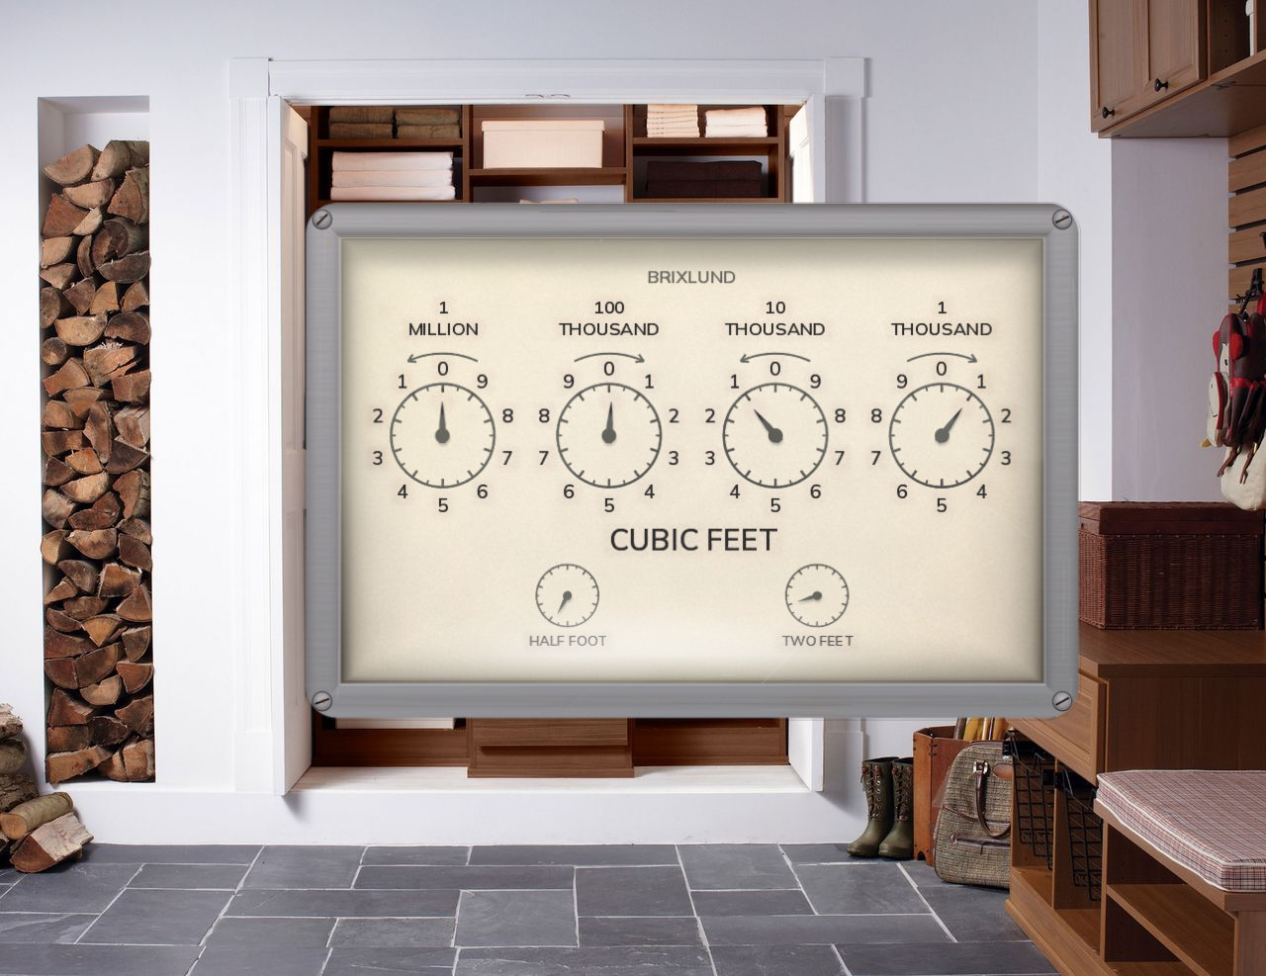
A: 1100 ft³
